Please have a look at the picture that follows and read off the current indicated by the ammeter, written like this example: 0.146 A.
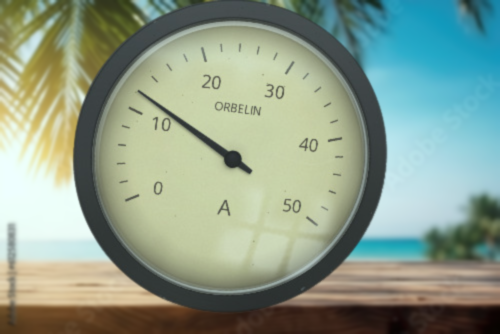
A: 12 A
